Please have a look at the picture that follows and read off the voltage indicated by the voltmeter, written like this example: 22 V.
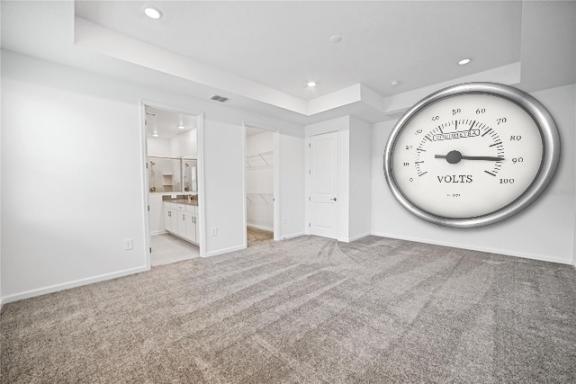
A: 90 V
